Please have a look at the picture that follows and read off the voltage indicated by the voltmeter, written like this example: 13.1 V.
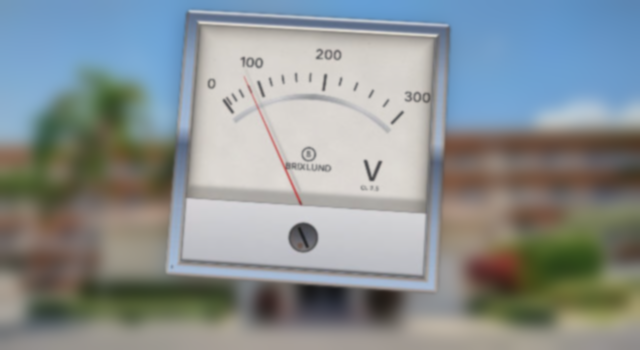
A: 80 V
